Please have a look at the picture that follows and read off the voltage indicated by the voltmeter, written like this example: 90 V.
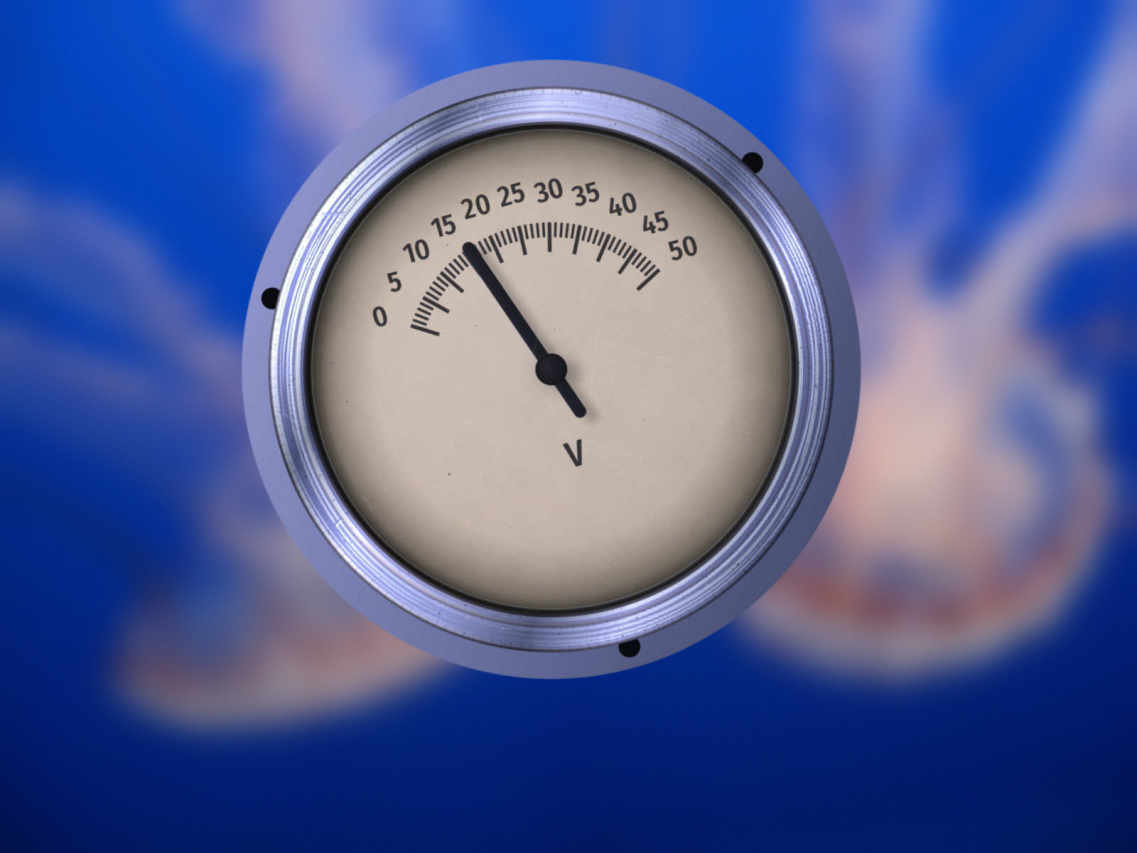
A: 16 V
